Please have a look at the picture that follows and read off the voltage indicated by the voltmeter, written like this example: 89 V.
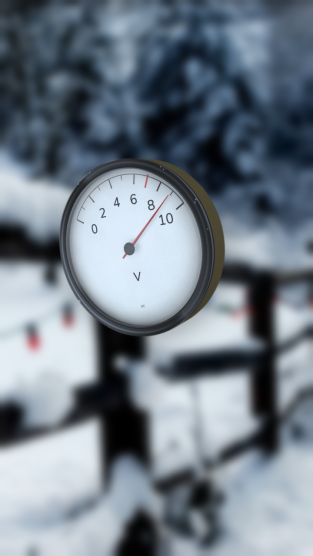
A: 9 V
